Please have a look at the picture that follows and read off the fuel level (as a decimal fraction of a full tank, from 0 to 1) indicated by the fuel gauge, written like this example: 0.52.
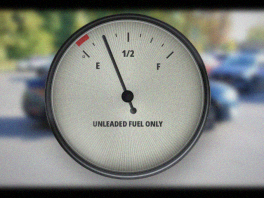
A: 0.25
